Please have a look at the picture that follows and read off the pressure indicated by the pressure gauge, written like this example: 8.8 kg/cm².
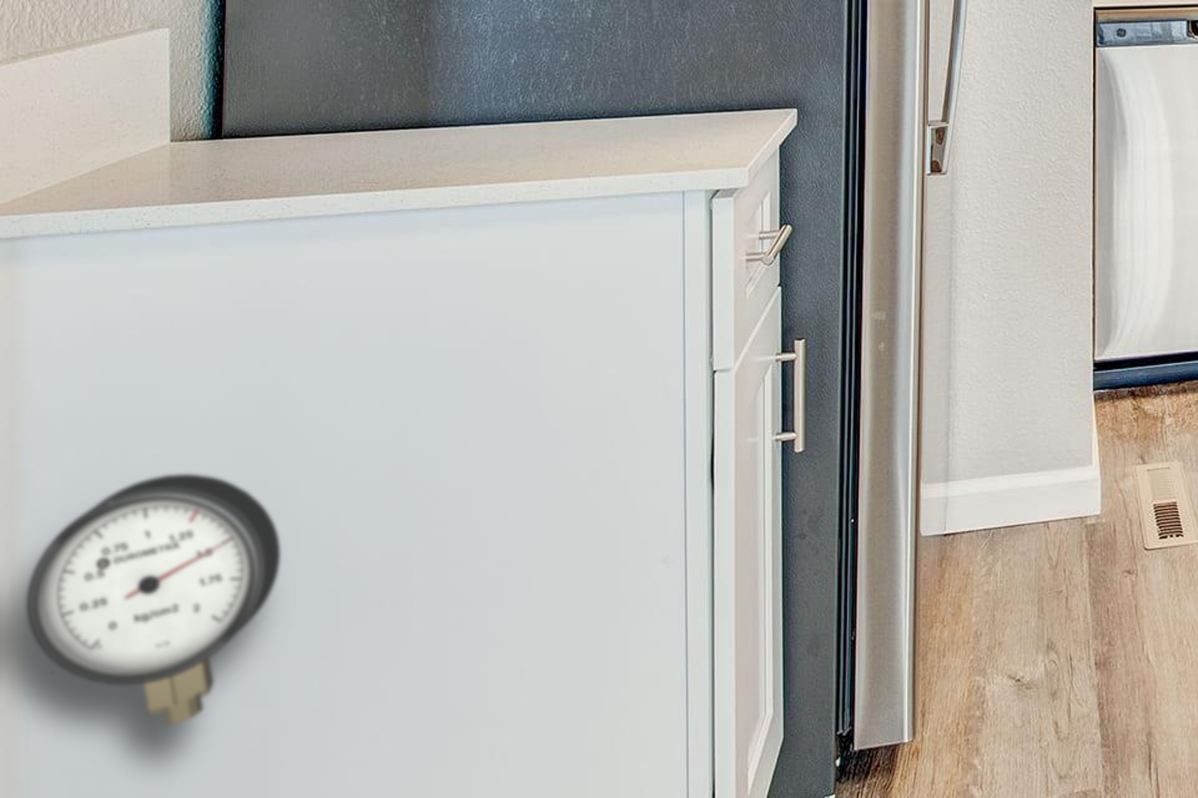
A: 1.5 kg/cm²
